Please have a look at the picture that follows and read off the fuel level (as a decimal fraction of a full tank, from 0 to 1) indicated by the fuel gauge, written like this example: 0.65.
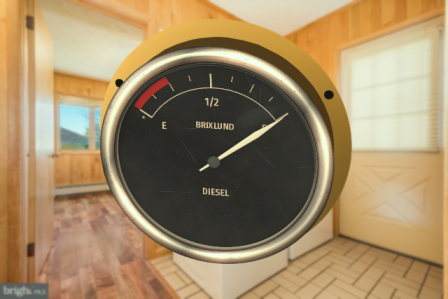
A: 1
